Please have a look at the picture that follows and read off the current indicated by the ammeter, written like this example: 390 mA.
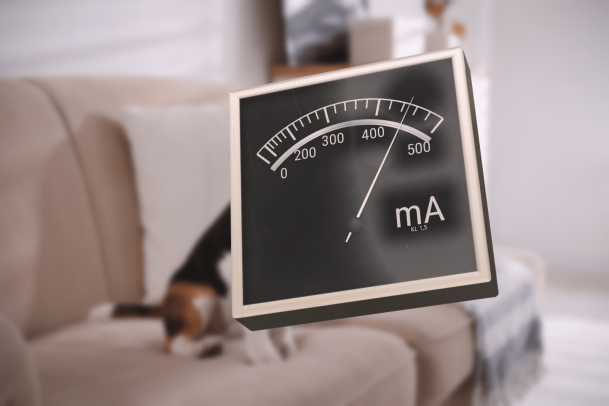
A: 450 mA
